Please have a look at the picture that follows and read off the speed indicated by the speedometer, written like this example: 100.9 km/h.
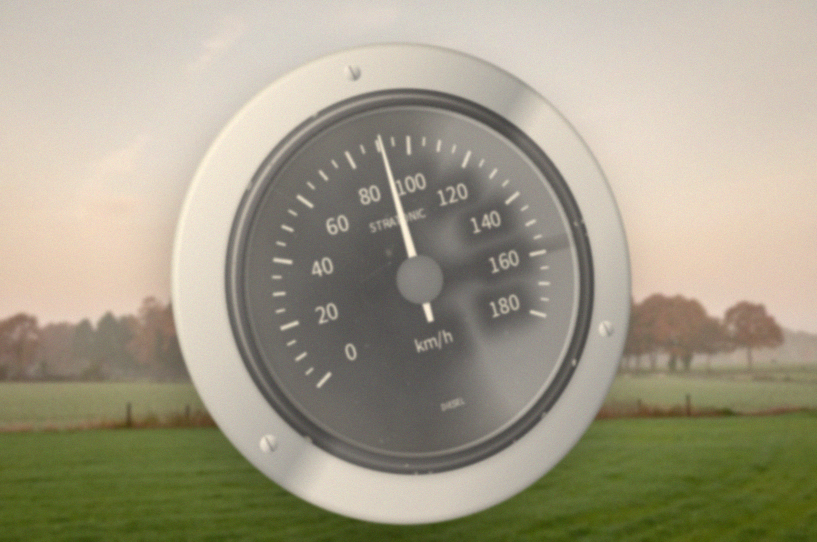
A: 90 km/h
